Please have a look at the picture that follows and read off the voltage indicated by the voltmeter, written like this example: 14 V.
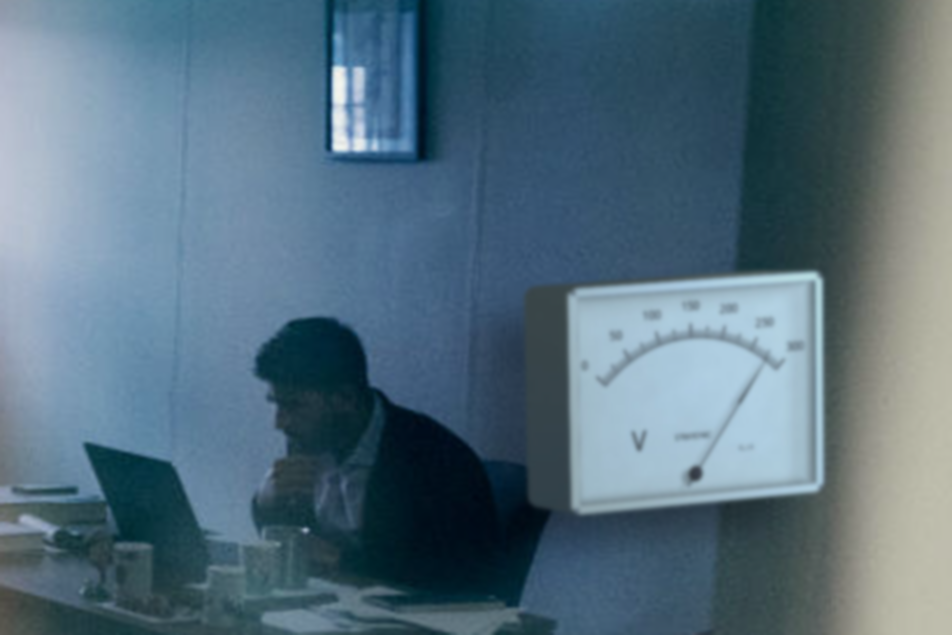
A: 275 V
